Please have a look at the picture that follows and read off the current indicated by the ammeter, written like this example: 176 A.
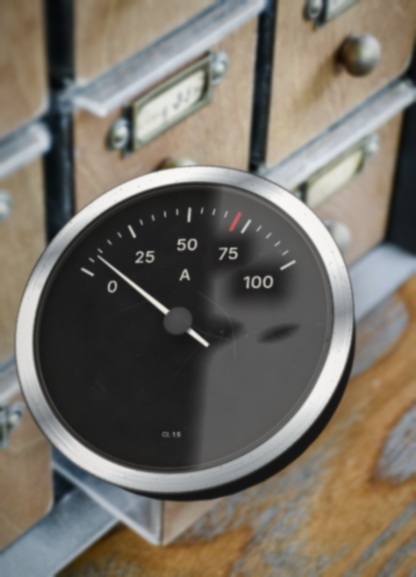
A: 7.5 A
